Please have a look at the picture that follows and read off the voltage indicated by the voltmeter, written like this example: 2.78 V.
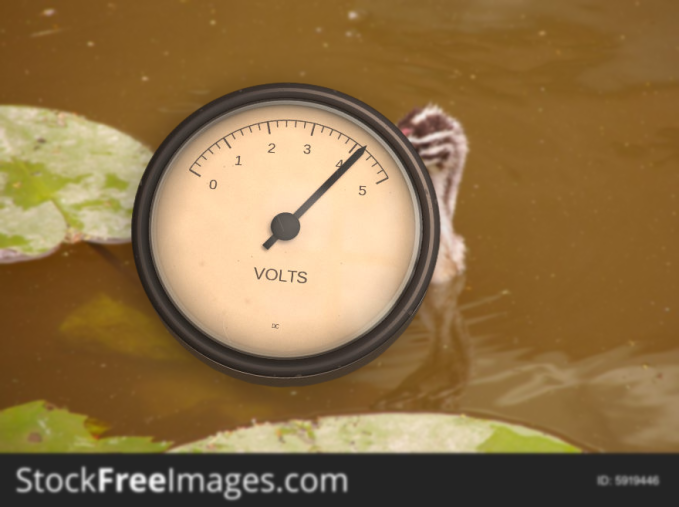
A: 4.2 V
